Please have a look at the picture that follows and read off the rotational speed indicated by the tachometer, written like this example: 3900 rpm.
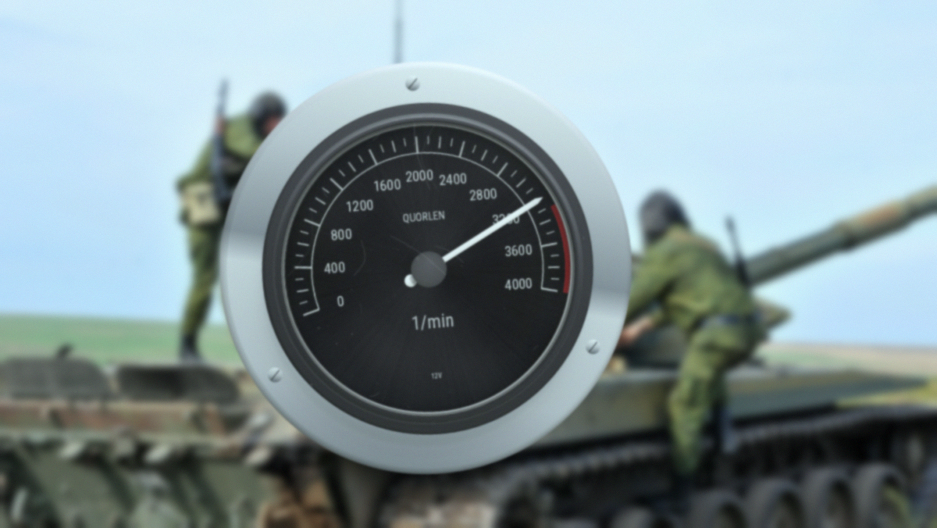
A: 3200 rpm
